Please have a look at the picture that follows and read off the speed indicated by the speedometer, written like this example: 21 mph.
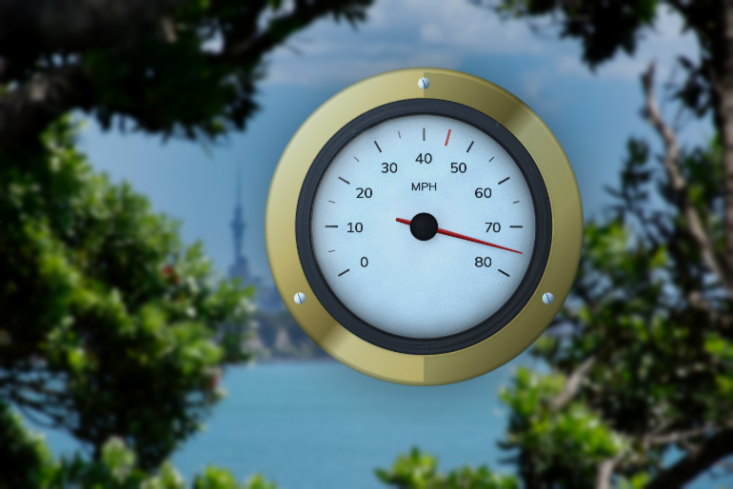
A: 75 mph
